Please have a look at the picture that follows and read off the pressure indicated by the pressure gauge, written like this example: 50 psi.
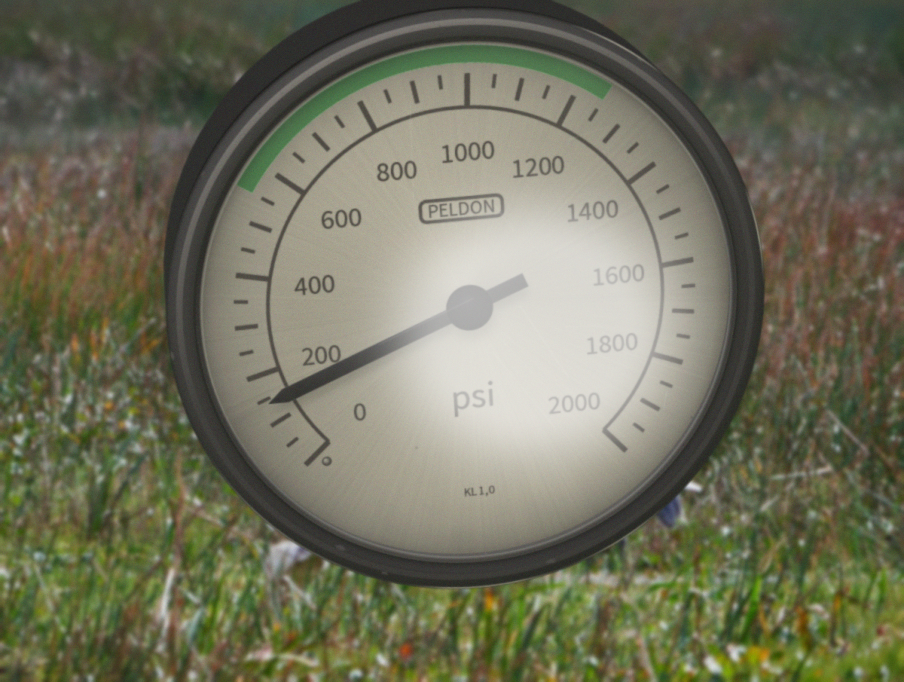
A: 150 psi
